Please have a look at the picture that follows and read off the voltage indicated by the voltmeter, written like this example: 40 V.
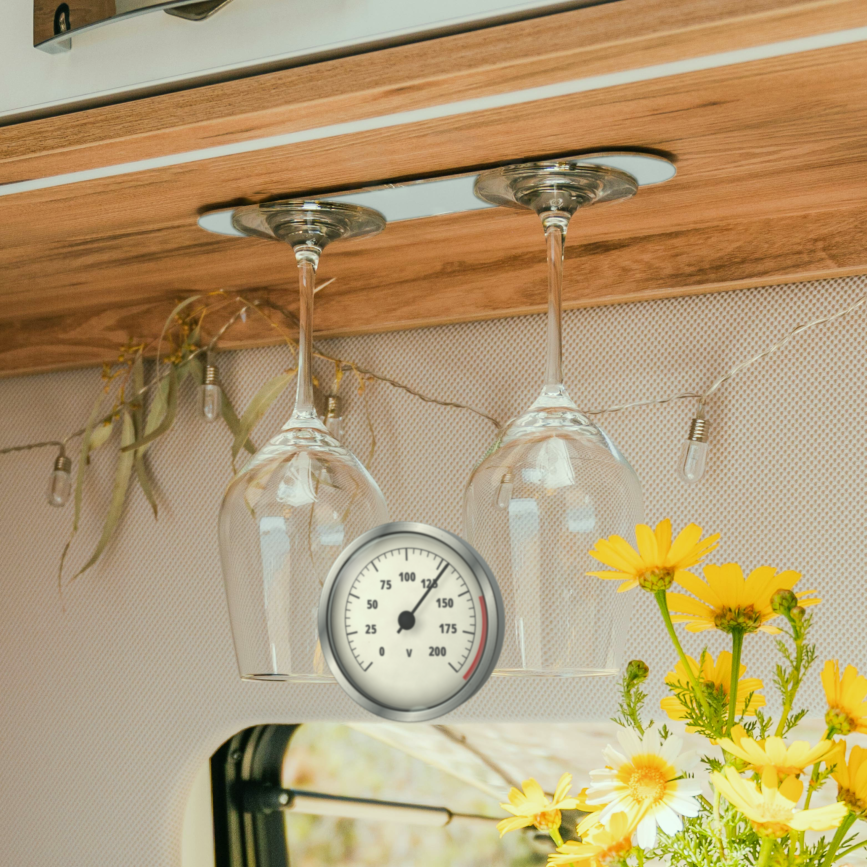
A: 130 V
